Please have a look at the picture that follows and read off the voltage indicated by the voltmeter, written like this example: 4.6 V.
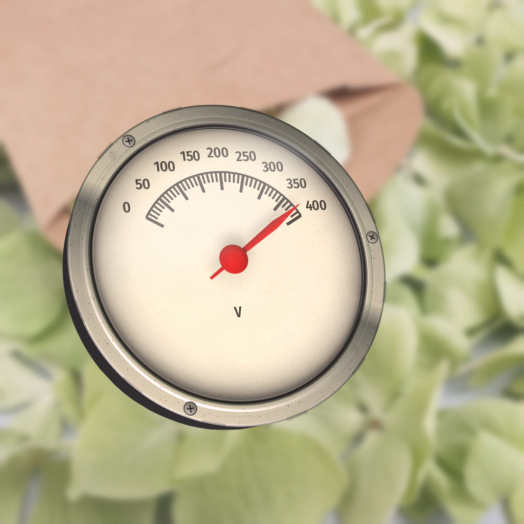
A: 380 V
